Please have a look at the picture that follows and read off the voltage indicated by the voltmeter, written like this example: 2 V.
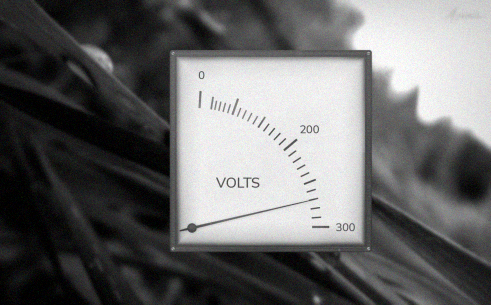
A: 270 V
